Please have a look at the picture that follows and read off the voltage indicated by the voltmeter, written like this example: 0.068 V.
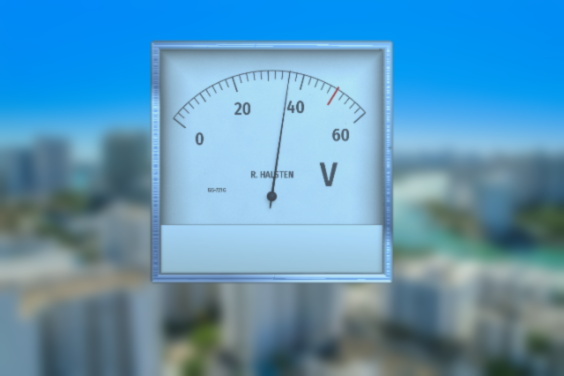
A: 36 V
